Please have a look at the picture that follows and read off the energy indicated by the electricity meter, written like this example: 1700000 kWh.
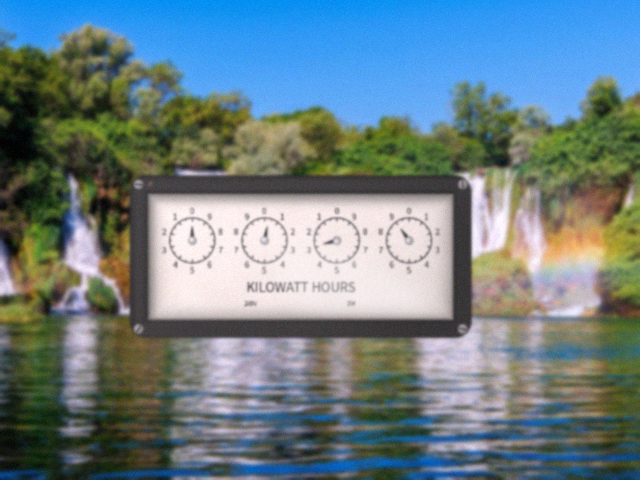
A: 29 kWh
